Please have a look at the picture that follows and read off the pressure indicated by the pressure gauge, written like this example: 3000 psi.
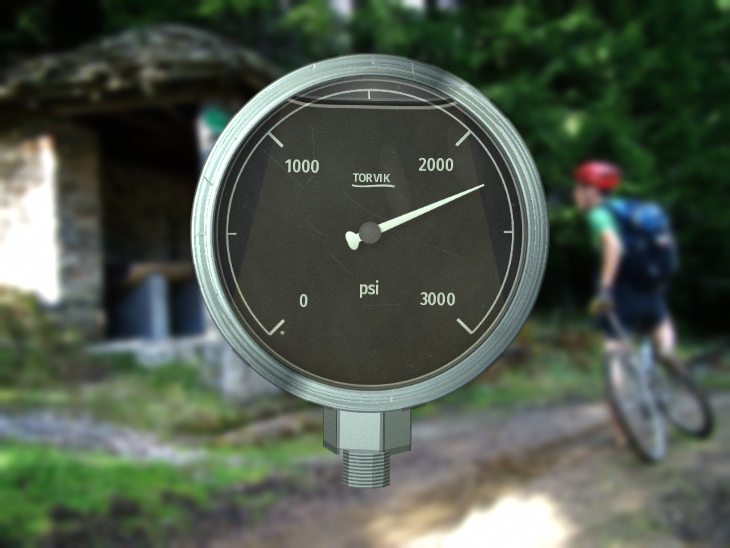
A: 2250 psi
